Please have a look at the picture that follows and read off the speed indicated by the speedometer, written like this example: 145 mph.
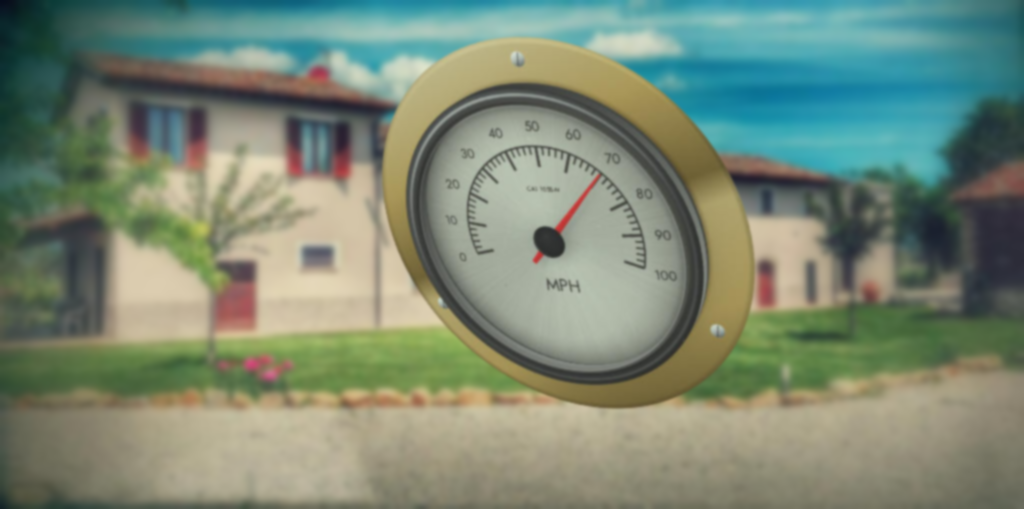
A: 70 mph
